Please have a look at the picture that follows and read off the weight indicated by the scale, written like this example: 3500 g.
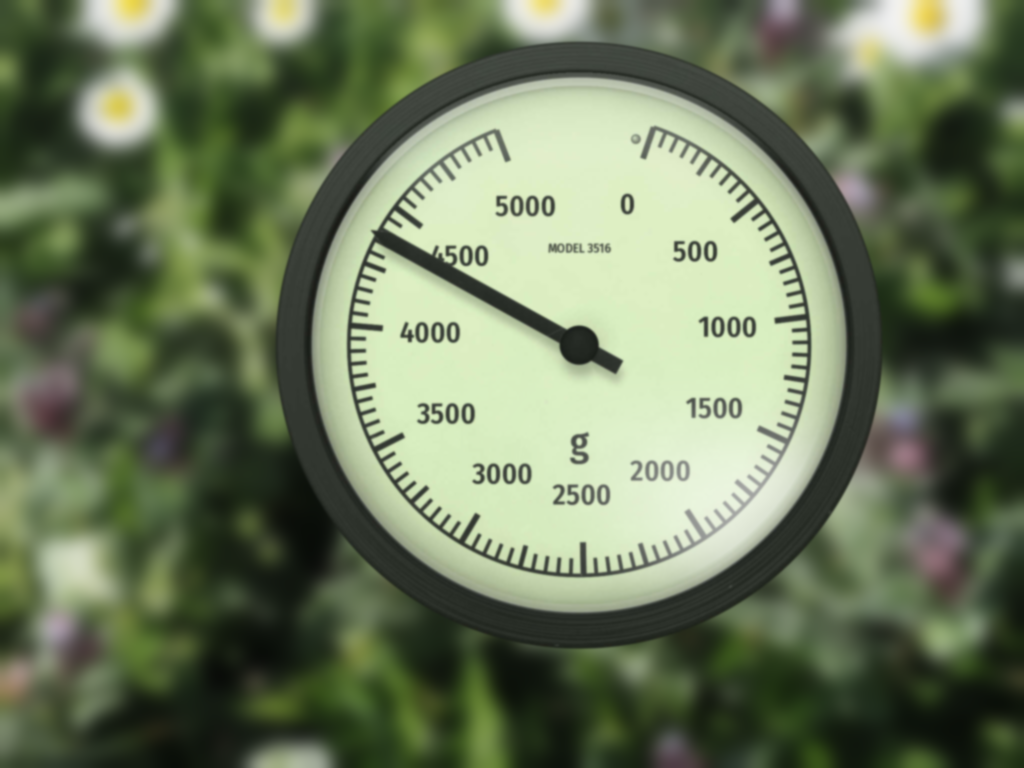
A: 4375 g
